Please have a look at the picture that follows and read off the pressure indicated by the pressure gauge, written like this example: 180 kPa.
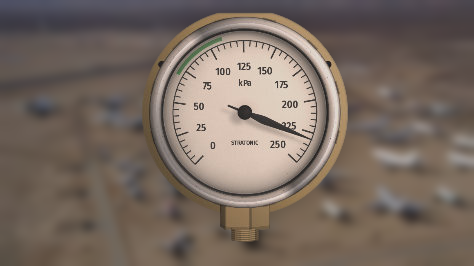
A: 230 kPa
